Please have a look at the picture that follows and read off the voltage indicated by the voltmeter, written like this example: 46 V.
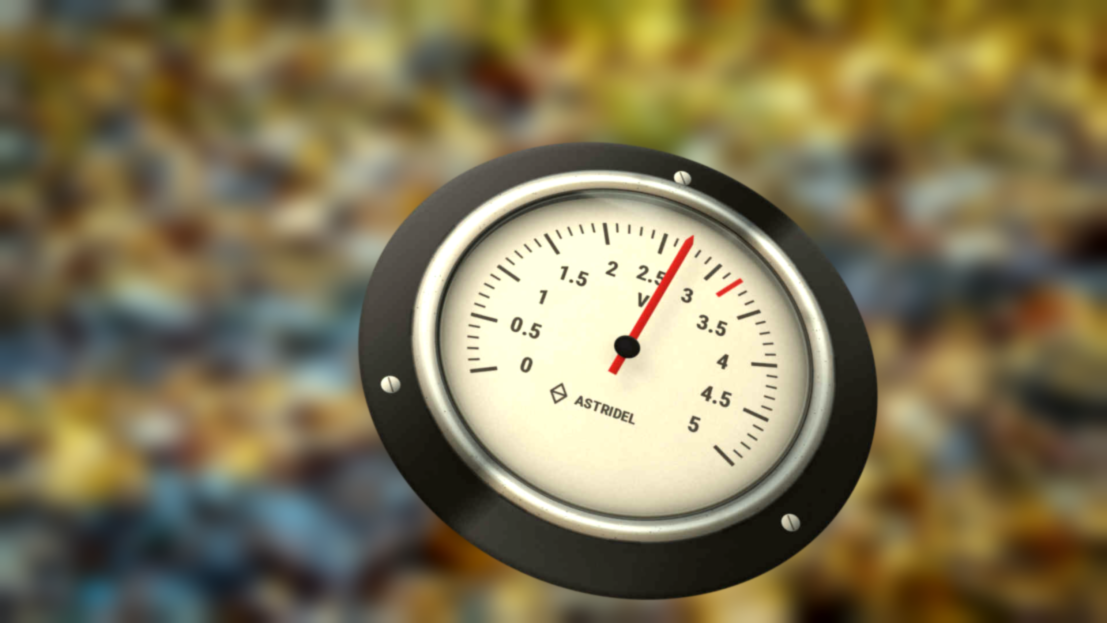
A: 2.7 V
